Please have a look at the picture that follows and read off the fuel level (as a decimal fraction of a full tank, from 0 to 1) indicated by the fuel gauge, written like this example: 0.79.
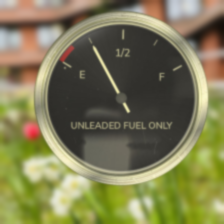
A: 0.25
